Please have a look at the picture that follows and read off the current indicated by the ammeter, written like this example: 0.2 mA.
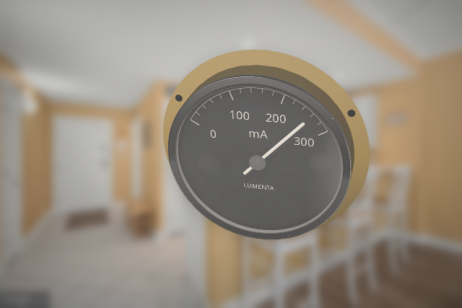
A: 260 mA
